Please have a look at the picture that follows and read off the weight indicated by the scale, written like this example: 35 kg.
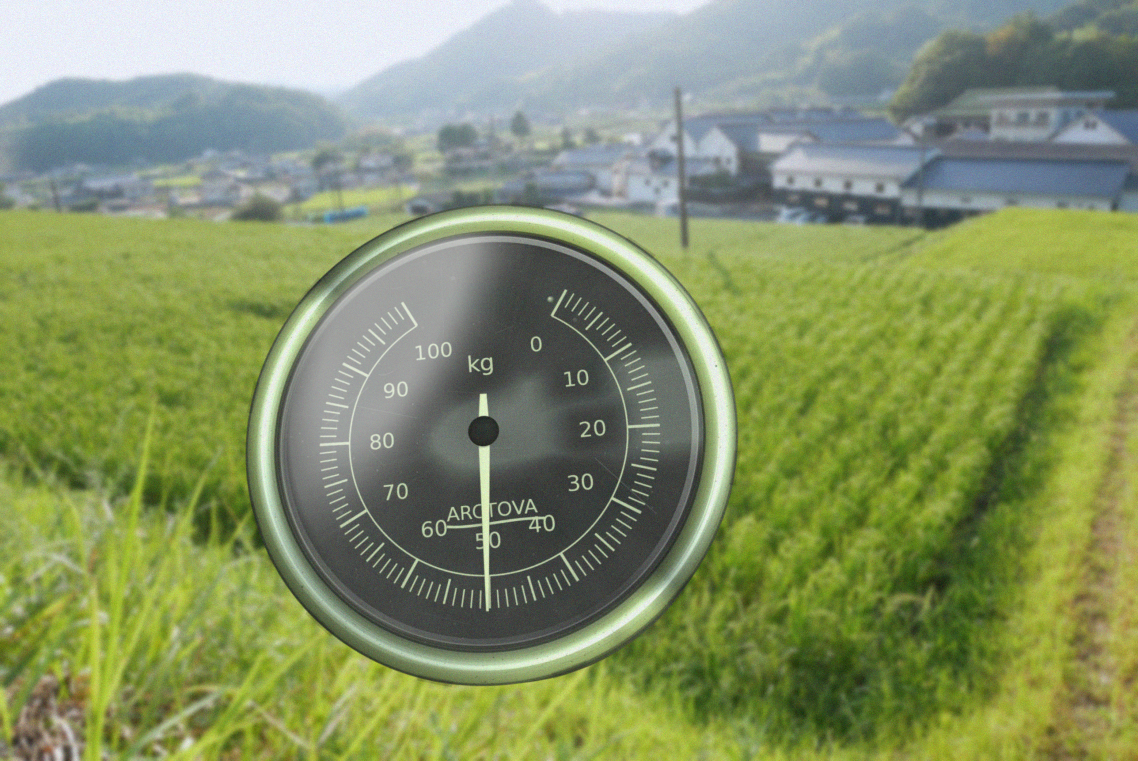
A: 50 kg
